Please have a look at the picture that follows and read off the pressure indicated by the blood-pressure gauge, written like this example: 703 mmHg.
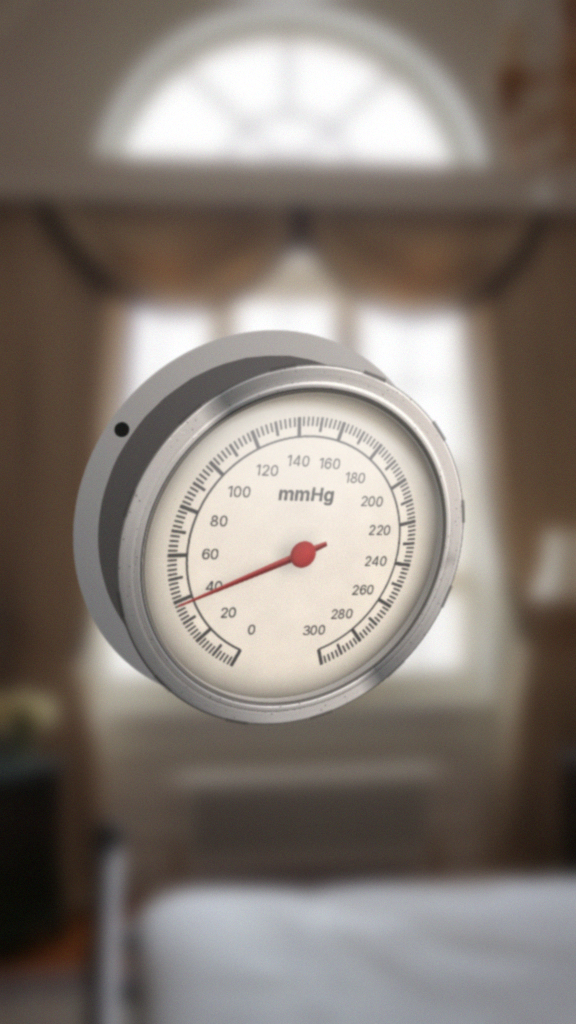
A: 40 mmHg
